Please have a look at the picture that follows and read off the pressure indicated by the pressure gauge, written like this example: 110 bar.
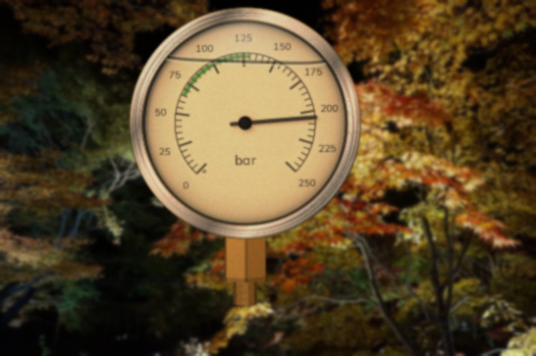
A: 205 bar
